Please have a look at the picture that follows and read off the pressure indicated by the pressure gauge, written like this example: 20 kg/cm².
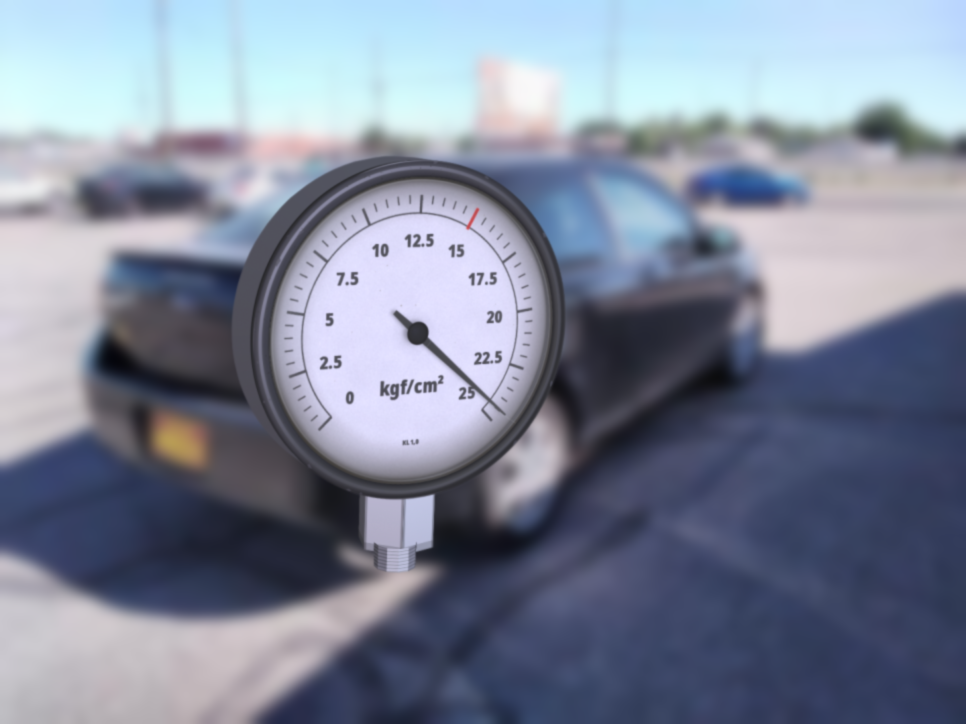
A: 24.5 kg/cm²
